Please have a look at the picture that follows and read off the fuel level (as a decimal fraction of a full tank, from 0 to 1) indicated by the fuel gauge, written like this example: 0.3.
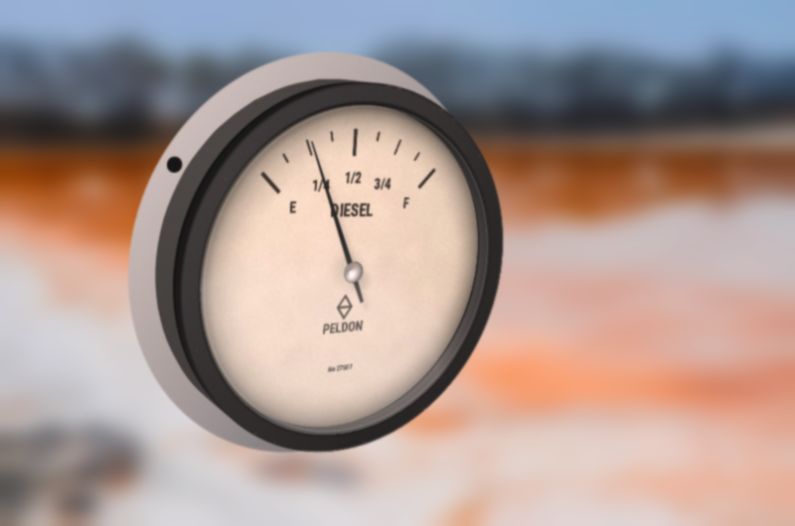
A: 0.25
